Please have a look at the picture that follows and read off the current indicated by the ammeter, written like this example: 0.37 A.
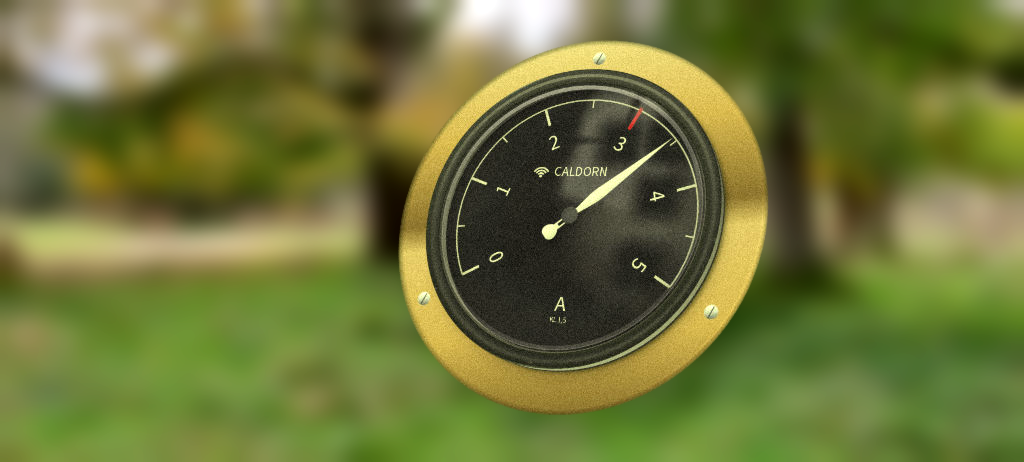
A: 3.5 A
